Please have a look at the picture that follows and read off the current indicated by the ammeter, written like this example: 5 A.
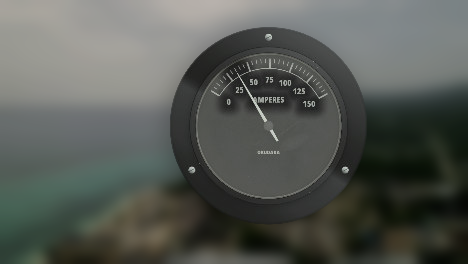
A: 35 A
